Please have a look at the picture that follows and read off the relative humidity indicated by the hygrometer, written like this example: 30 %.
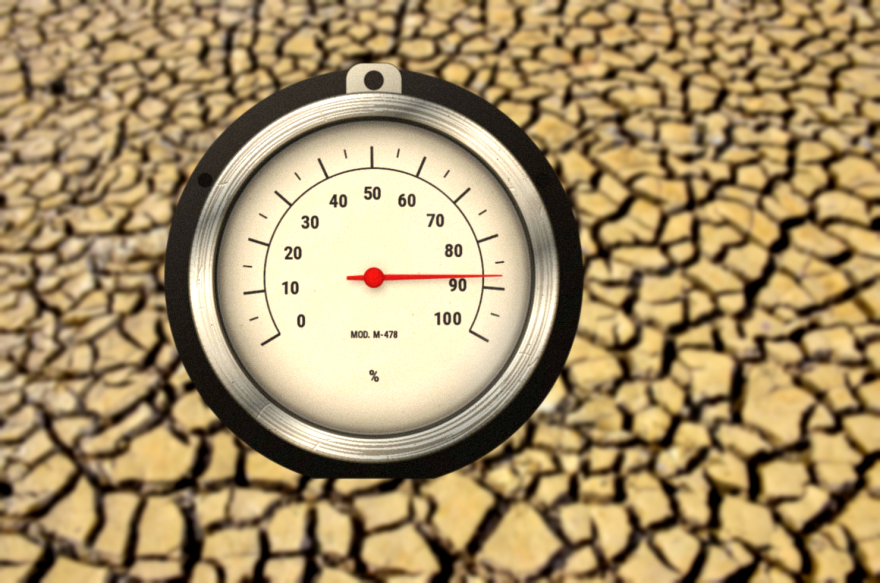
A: 87.5 %
